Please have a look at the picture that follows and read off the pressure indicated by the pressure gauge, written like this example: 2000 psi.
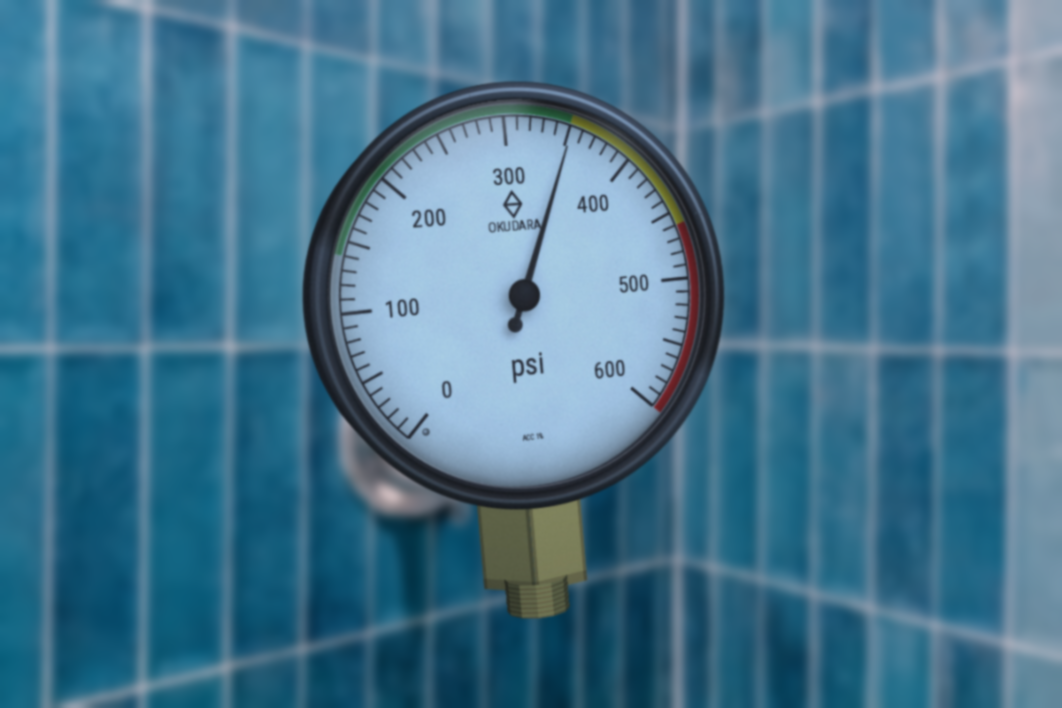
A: 350 psi
